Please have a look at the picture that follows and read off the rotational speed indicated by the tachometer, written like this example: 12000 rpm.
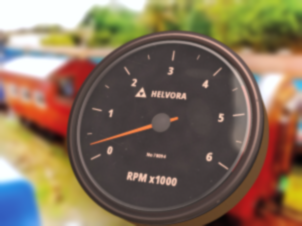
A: 250 rpm
